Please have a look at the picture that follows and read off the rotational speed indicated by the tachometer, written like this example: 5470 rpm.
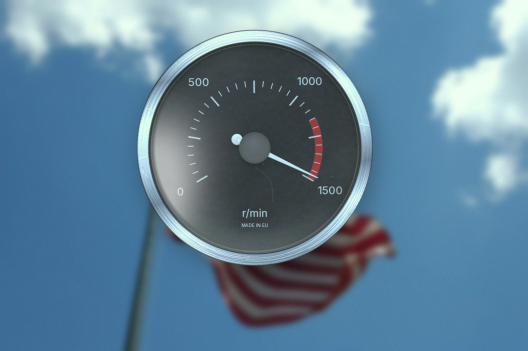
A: 1475 rpm
